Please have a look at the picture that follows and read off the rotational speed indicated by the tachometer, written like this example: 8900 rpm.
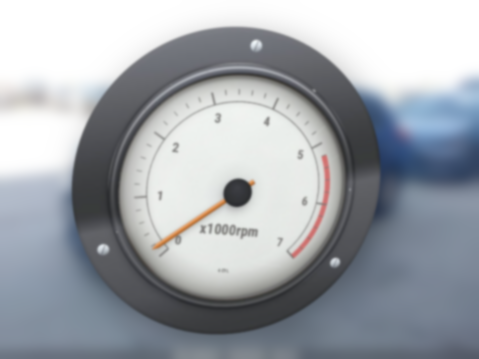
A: 200 rpm
